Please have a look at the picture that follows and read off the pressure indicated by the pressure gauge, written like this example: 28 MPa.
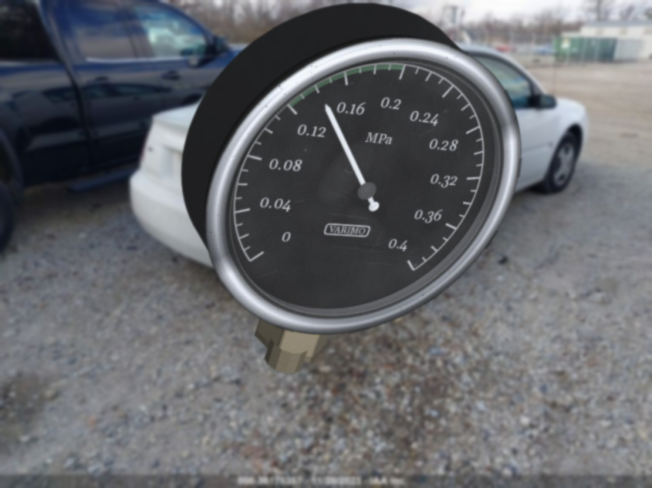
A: 0.14 MPa
